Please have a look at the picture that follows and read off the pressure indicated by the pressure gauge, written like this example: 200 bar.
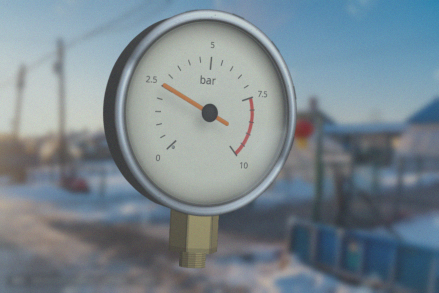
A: 2.5 bar
